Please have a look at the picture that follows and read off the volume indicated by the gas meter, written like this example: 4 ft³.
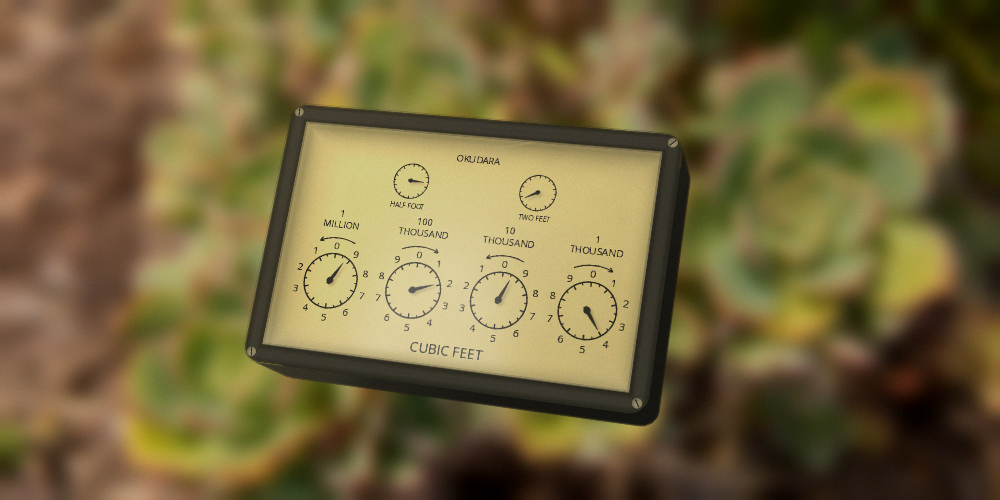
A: 919400 ft³
